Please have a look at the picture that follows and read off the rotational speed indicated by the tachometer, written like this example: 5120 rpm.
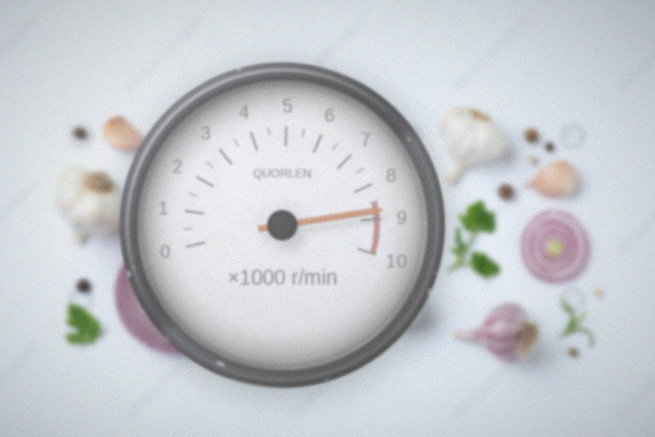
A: 8750 rpm
